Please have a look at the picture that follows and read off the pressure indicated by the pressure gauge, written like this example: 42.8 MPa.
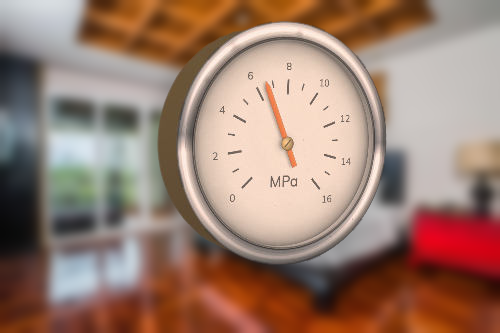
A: 6.5 MPa
